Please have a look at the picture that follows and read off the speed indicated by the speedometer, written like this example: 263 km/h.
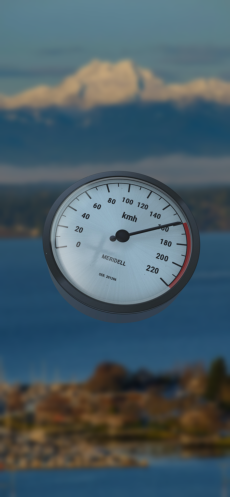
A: 160 km/h
